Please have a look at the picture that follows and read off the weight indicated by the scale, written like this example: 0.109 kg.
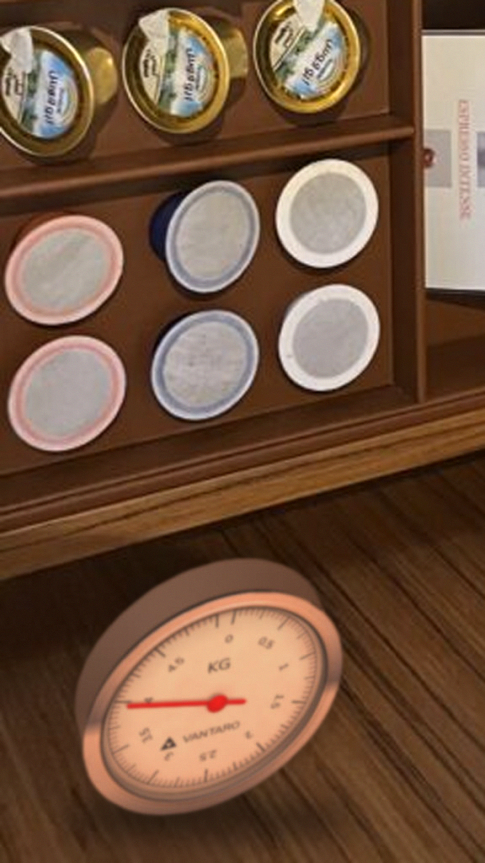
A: 4 kg
